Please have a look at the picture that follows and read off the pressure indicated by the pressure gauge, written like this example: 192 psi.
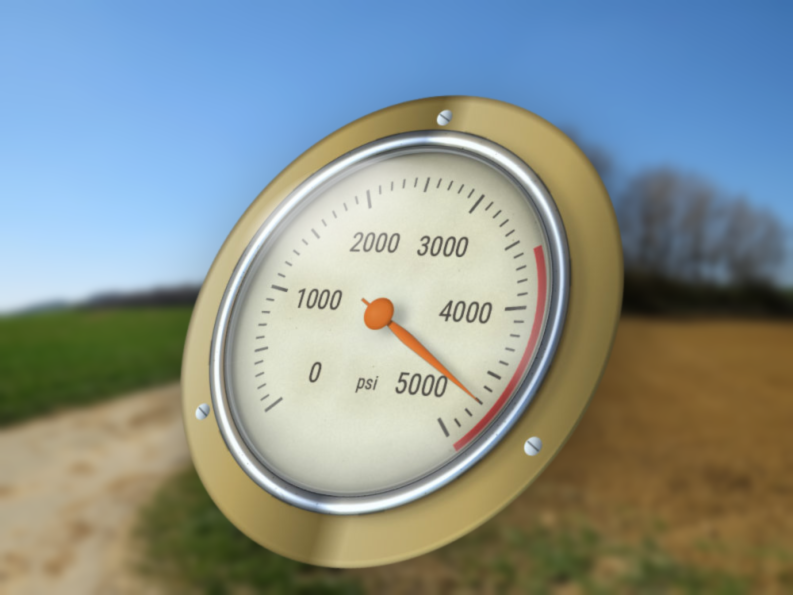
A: 4700 psi
